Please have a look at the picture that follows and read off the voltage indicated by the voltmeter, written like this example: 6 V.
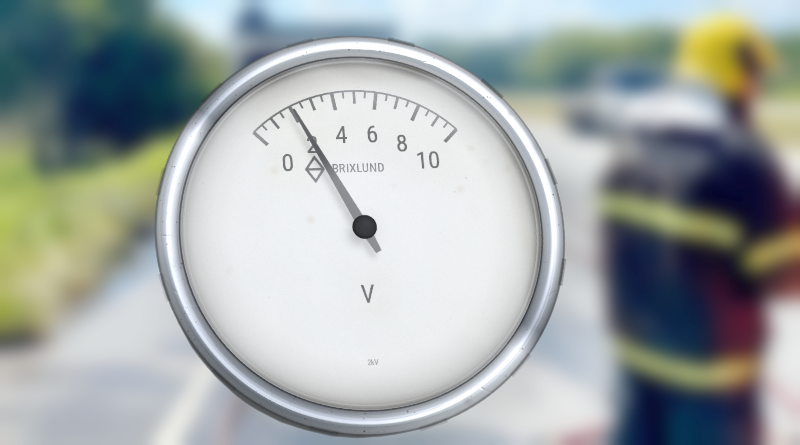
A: 2 V
